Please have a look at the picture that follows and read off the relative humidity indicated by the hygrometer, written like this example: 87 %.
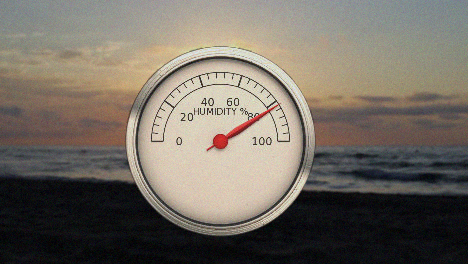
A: 82 %
